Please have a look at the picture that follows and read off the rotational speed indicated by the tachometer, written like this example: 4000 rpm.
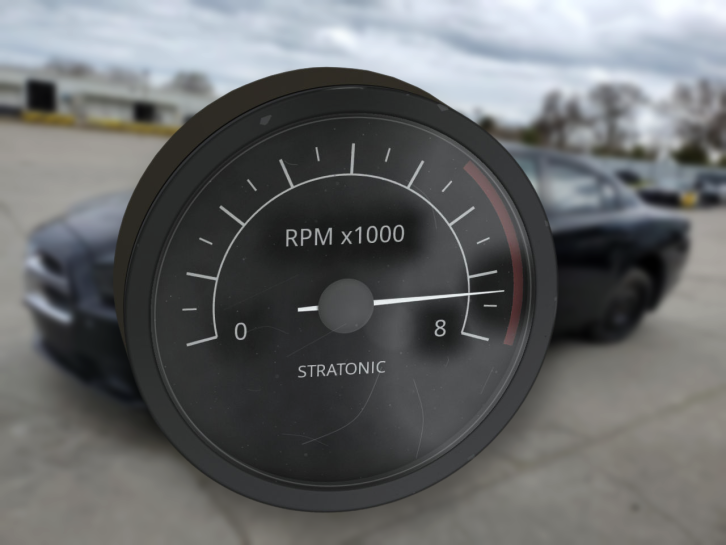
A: 7250 rpm
